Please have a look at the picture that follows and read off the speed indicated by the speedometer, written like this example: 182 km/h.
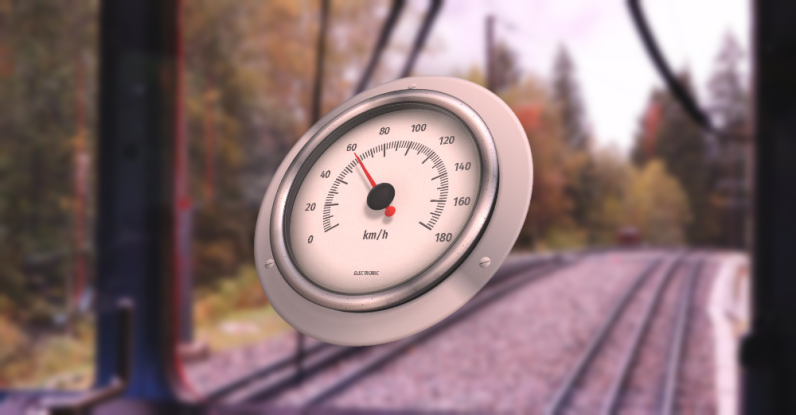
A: 60 km/h
